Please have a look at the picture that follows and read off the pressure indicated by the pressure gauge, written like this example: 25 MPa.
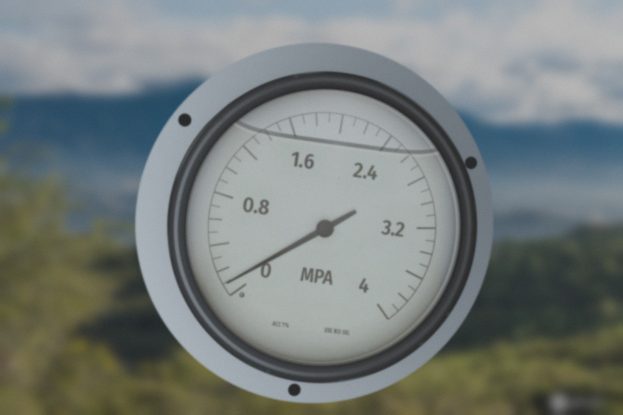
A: 0.1 MPa
